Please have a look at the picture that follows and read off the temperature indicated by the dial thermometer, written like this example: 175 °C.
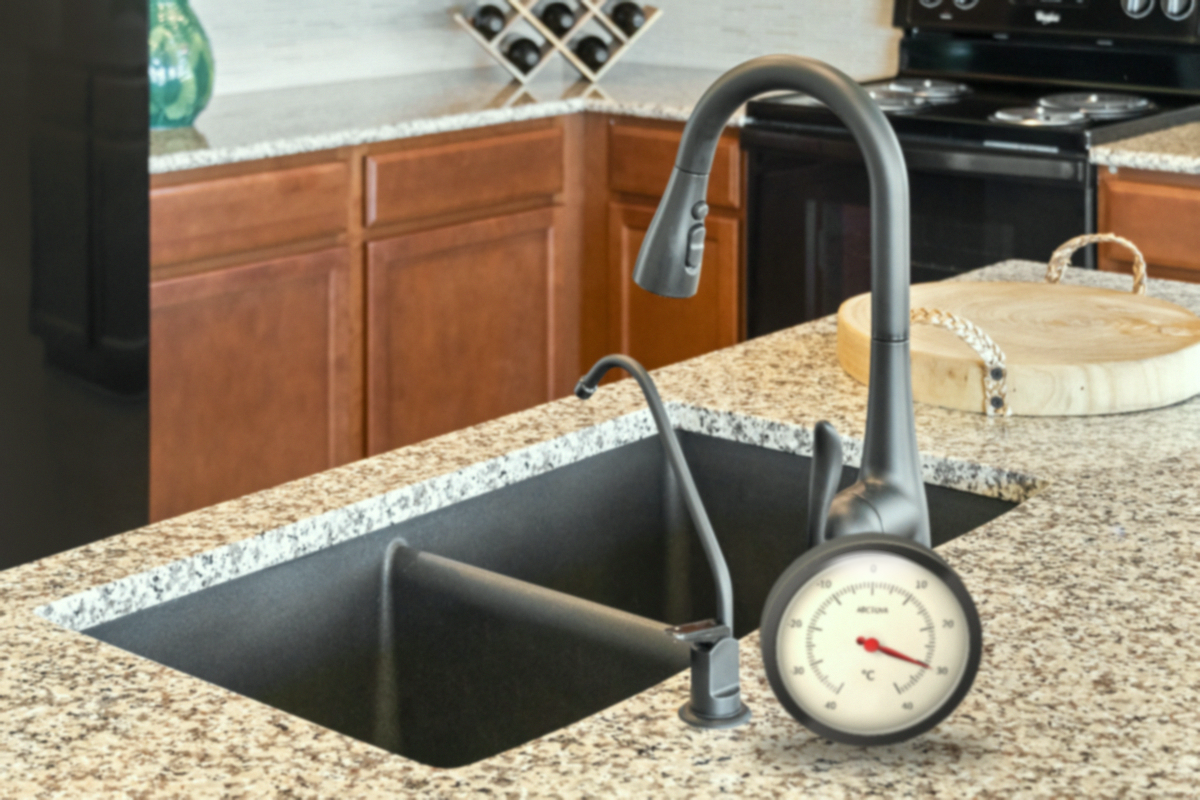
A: 30 °C
